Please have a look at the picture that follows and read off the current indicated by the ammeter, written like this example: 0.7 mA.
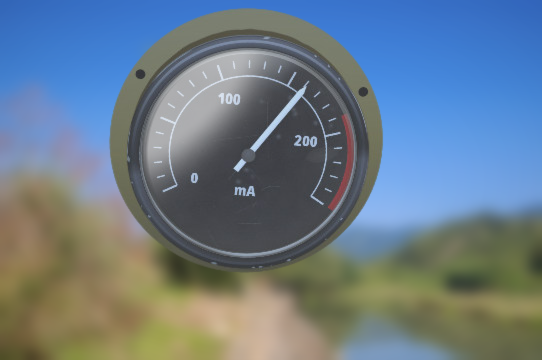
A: 160 mA
